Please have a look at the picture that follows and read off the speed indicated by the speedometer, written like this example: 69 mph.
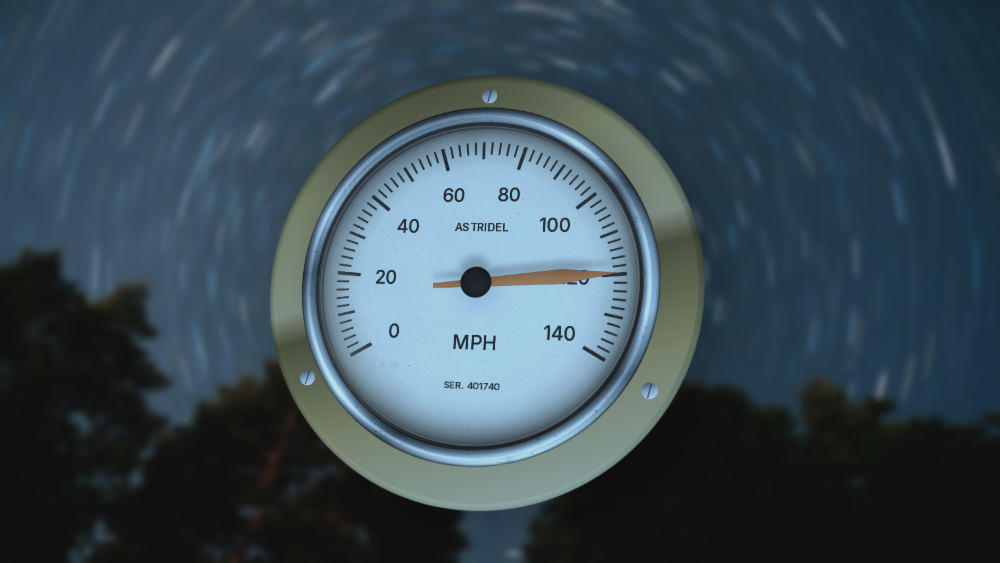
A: 120 mph
